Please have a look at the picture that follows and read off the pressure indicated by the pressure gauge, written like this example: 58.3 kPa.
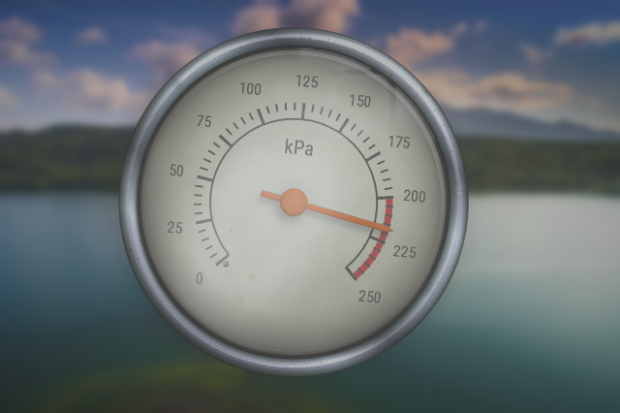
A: 217.5 kPa
